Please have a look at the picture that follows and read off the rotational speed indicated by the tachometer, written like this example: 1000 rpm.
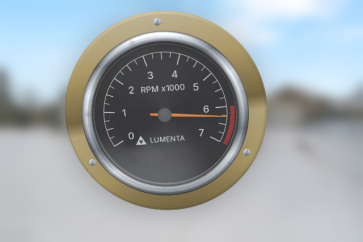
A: 6250 rpm
